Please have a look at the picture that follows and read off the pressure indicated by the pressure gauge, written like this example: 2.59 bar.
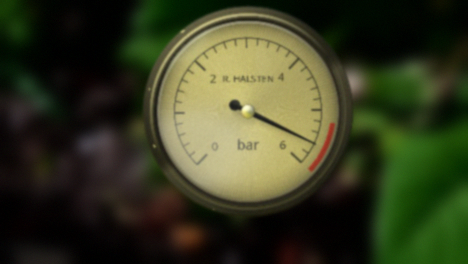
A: 5.6 bar
